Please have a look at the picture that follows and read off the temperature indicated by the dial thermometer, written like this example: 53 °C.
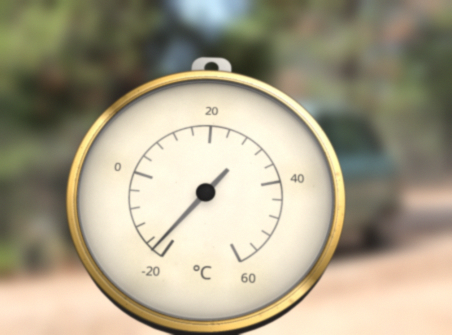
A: -18 °C
